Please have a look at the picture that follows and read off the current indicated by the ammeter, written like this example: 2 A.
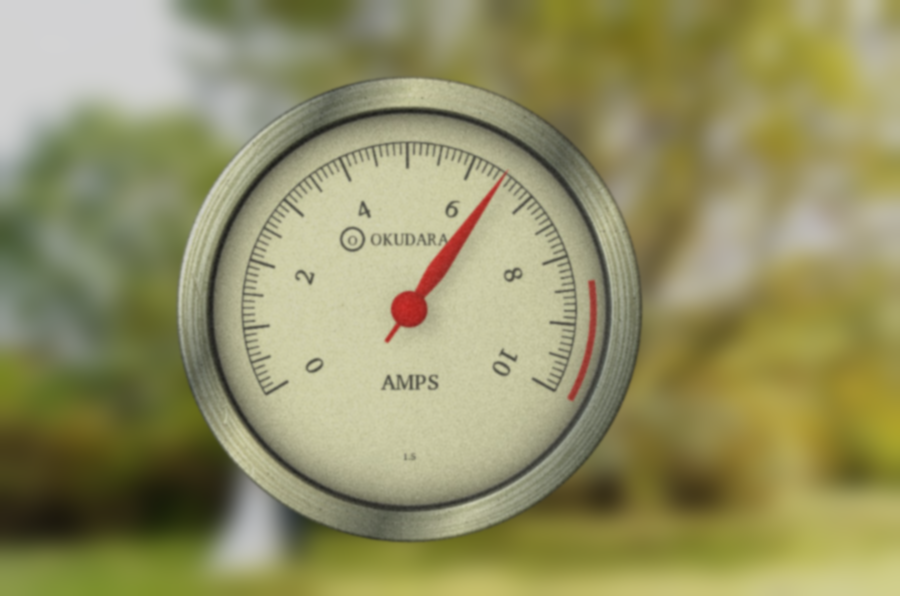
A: 6.5 A
